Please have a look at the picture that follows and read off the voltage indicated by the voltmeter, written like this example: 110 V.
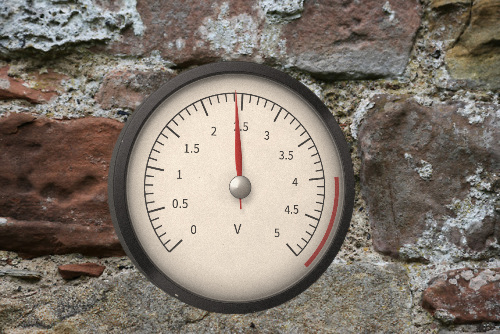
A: 2.4 V
